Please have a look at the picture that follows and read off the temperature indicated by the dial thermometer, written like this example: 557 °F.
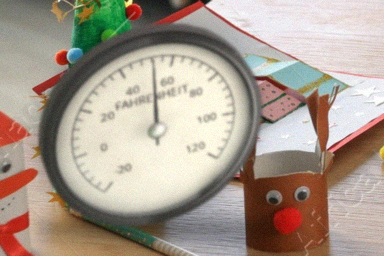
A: 52 °F
